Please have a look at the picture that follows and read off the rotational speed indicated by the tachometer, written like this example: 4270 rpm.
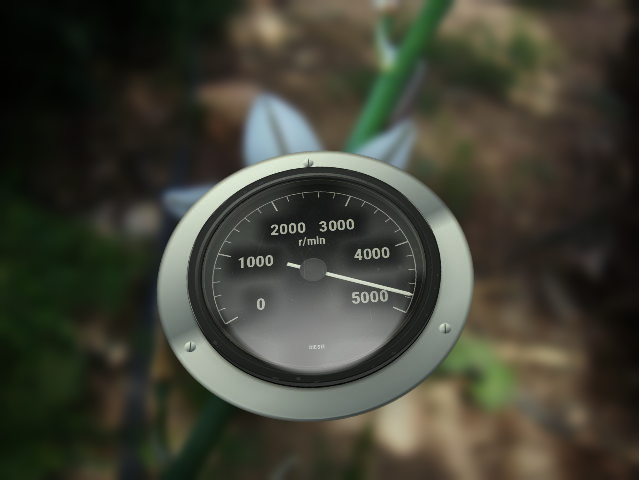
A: 4800 rpm
